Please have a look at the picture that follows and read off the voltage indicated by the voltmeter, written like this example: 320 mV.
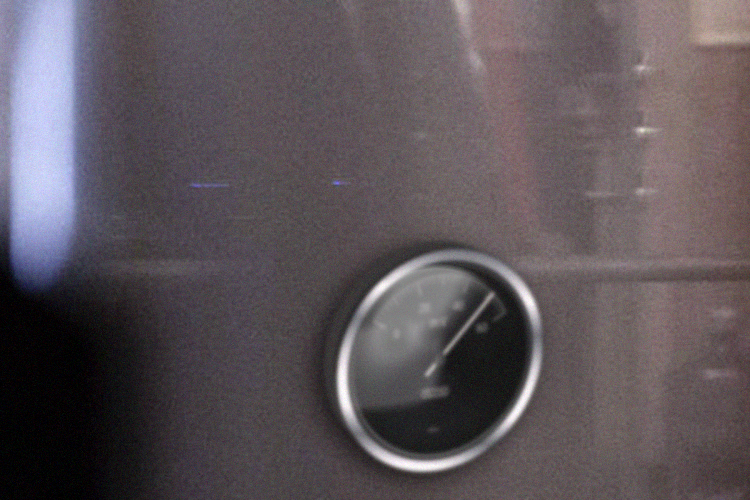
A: 50 mV
